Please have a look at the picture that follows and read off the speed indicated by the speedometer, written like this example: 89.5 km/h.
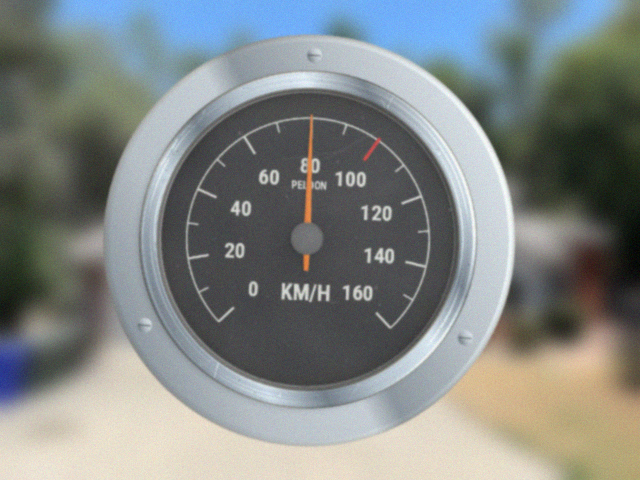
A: 80 km/h
